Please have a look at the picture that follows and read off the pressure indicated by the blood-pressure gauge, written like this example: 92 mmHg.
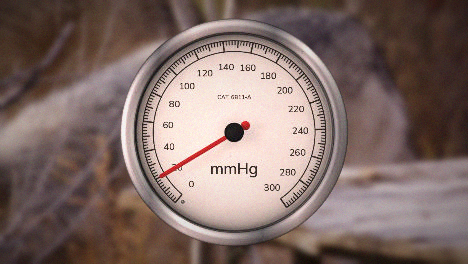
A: 20 mmHg
